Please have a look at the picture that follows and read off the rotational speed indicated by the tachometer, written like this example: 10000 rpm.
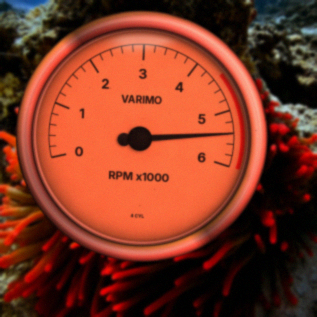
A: 5400 rpm
